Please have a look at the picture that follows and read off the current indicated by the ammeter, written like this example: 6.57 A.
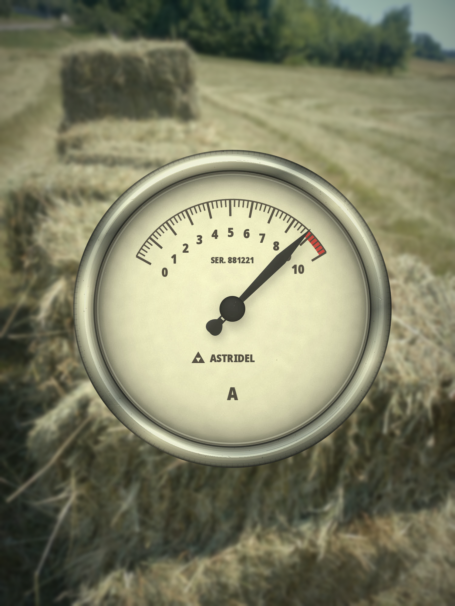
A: 8.8 A
